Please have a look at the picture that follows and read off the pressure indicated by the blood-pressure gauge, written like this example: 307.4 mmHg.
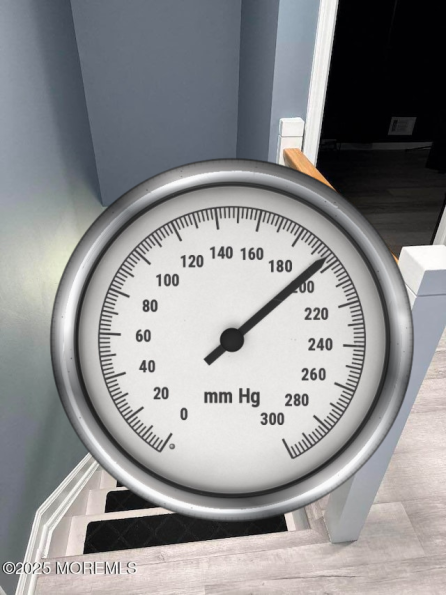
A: 196 mmHg
